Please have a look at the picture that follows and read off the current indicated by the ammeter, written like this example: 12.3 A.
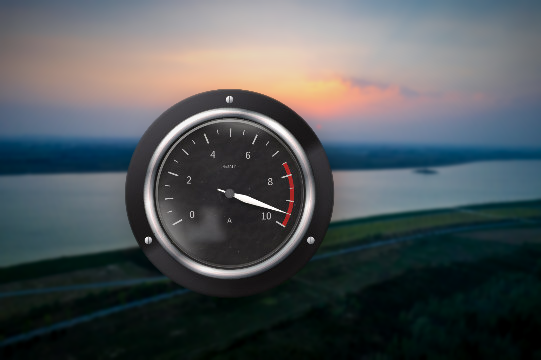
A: 9.5 A
